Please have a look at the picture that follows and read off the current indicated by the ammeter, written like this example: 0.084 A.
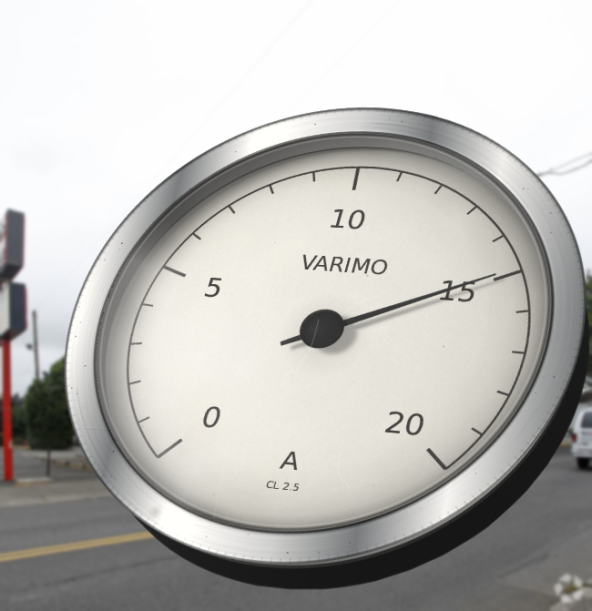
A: 15 A
